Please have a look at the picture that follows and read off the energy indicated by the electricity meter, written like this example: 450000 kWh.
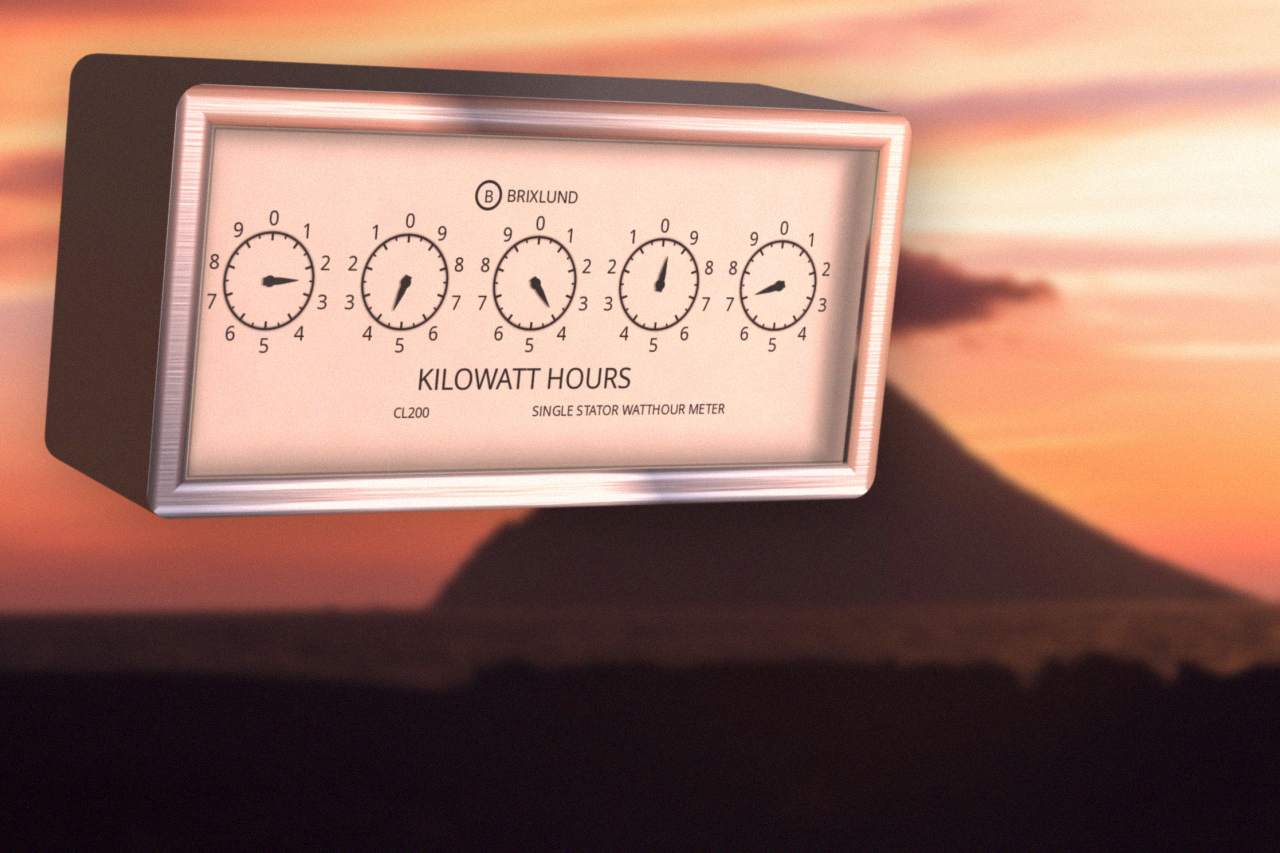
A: 24397 kWh
